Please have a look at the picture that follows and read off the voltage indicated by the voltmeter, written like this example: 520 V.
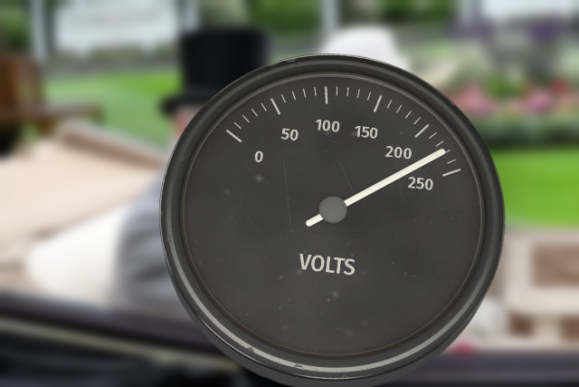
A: 230 V
